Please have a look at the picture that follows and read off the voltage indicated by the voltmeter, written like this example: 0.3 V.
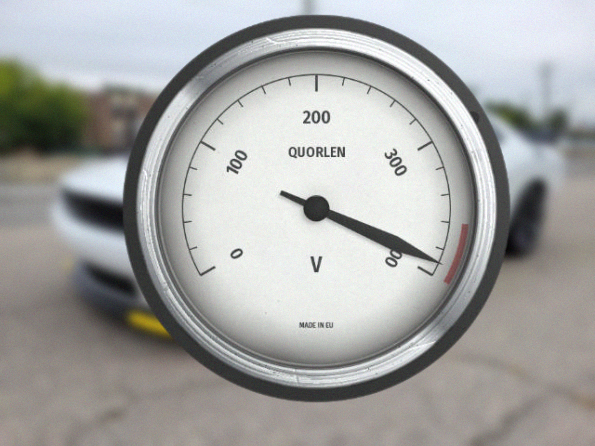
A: 390 V
